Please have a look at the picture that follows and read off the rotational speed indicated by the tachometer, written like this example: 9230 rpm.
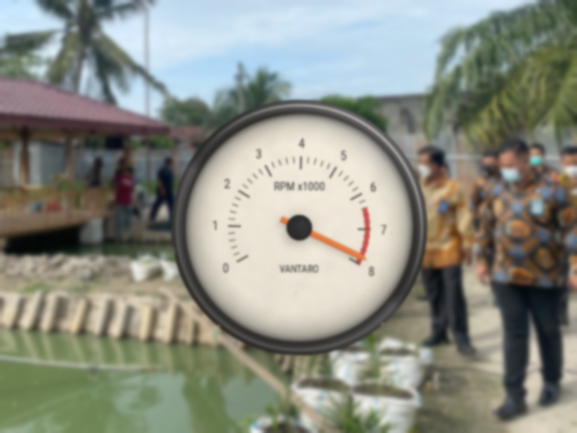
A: 7800 rpm
